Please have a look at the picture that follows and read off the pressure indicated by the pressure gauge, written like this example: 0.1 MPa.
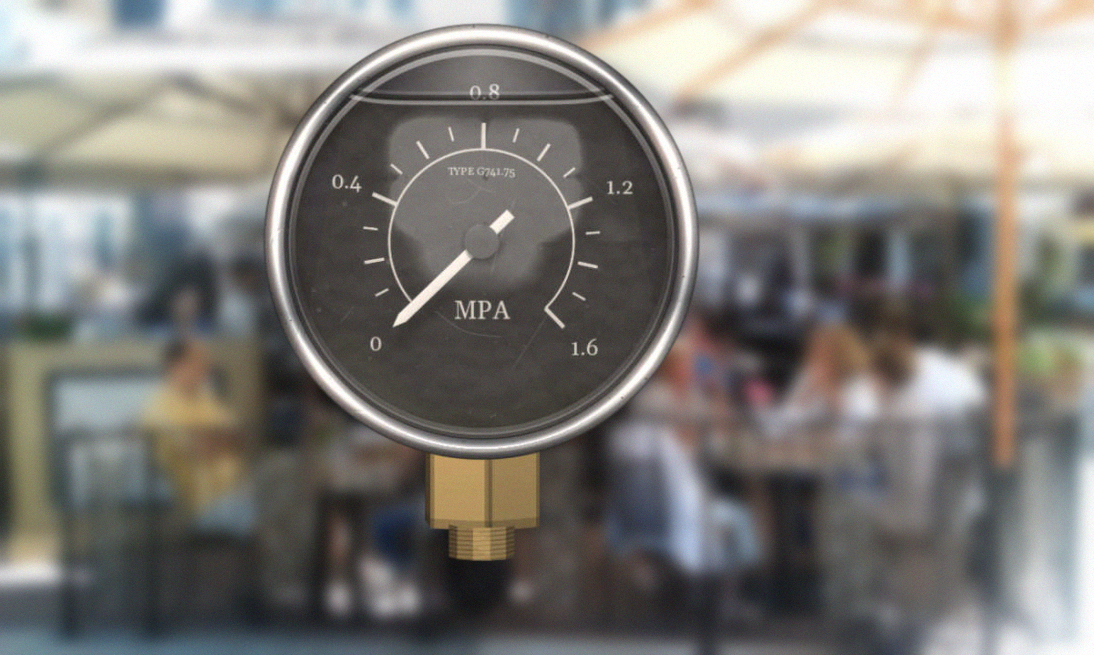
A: 0 MPa
